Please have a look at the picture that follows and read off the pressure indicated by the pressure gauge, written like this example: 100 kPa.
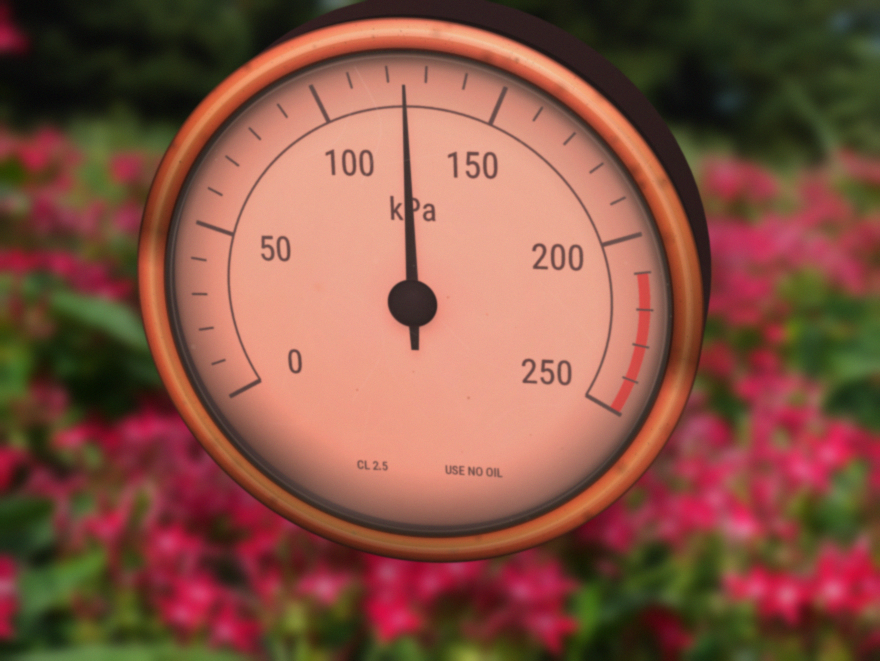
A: 125 kPa
